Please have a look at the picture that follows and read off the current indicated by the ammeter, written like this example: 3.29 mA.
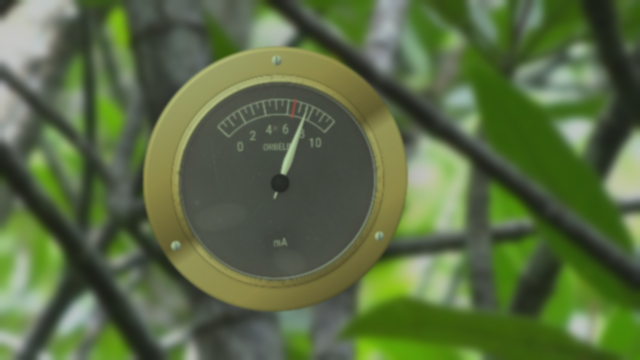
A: 7.5 mA
